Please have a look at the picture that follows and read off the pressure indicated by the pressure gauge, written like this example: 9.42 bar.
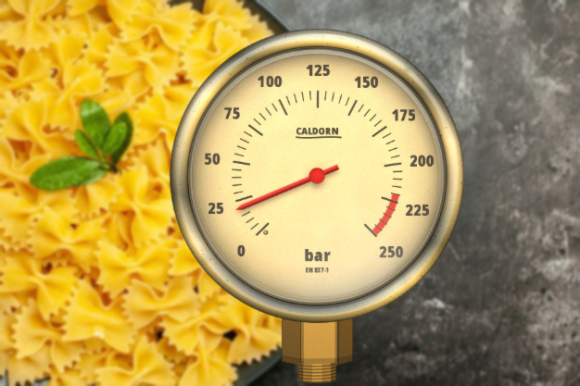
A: 20 bar
